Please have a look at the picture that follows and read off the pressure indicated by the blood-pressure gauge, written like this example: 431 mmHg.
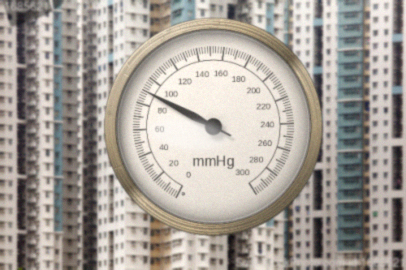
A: 90 mmHg
